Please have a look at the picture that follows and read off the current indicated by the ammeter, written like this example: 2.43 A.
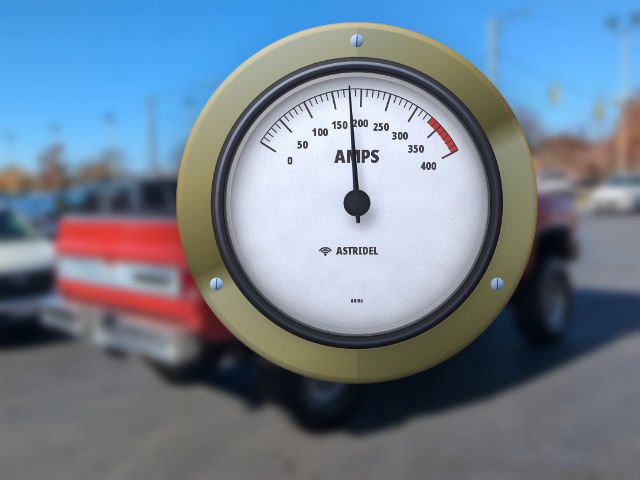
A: 180 A
